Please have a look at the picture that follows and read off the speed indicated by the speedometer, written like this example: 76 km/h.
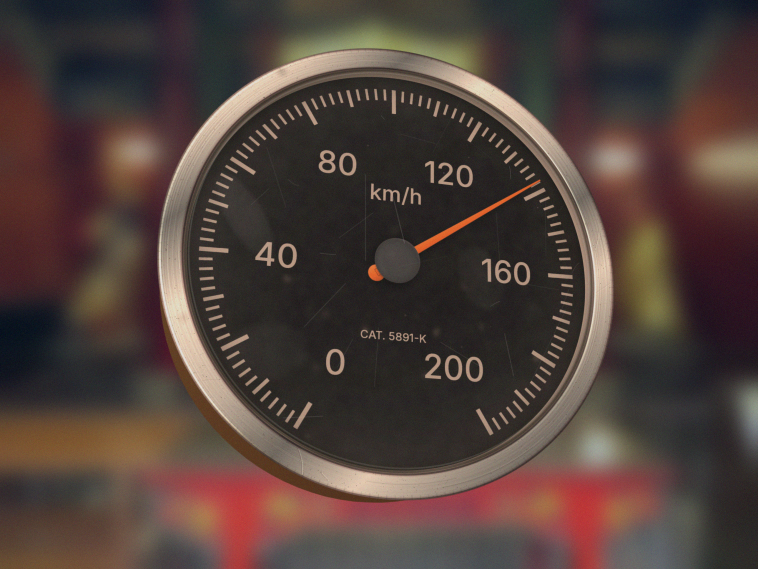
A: 138 km/h
